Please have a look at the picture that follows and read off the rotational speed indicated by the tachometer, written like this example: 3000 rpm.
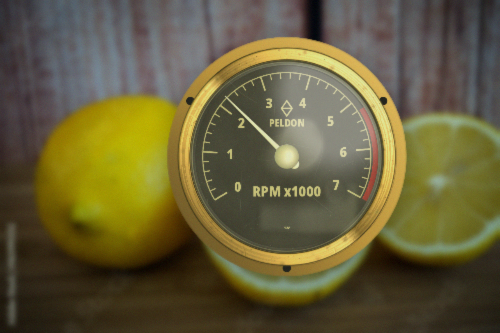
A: 2200 rpm
